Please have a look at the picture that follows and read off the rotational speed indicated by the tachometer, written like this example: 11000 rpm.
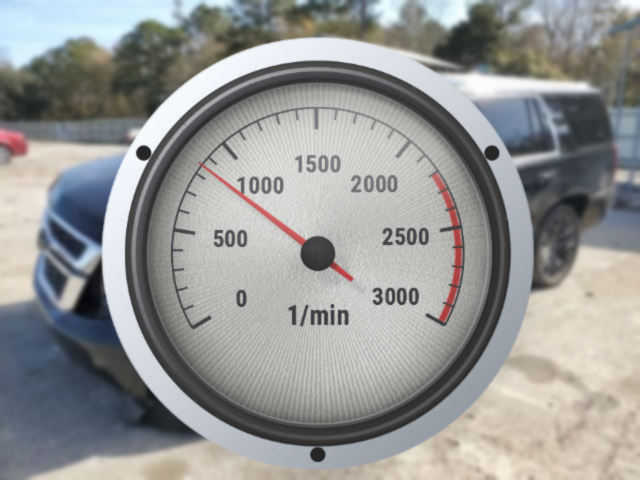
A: 850 rpm
